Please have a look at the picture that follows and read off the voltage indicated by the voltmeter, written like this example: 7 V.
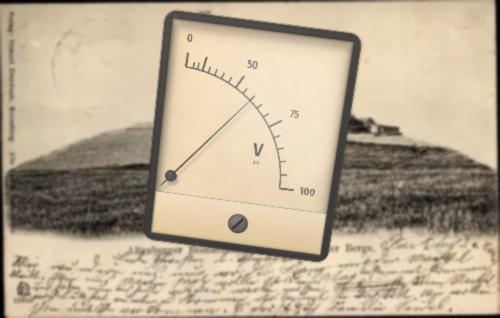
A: 60 V
